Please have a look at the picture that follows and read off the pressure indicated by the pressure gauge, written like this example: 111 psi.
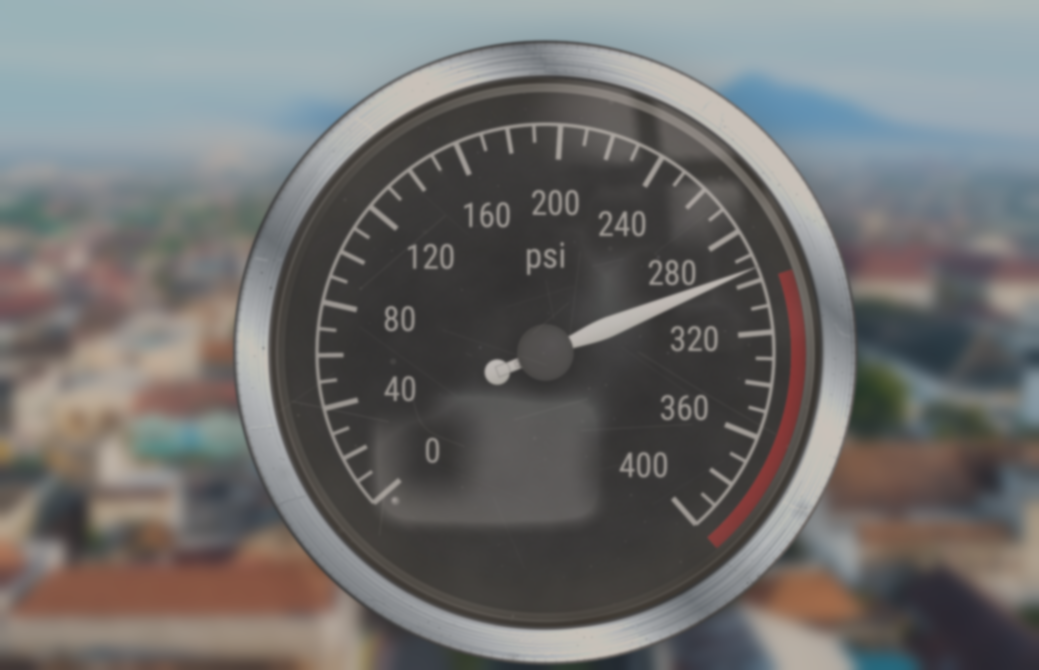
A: 295 psi
